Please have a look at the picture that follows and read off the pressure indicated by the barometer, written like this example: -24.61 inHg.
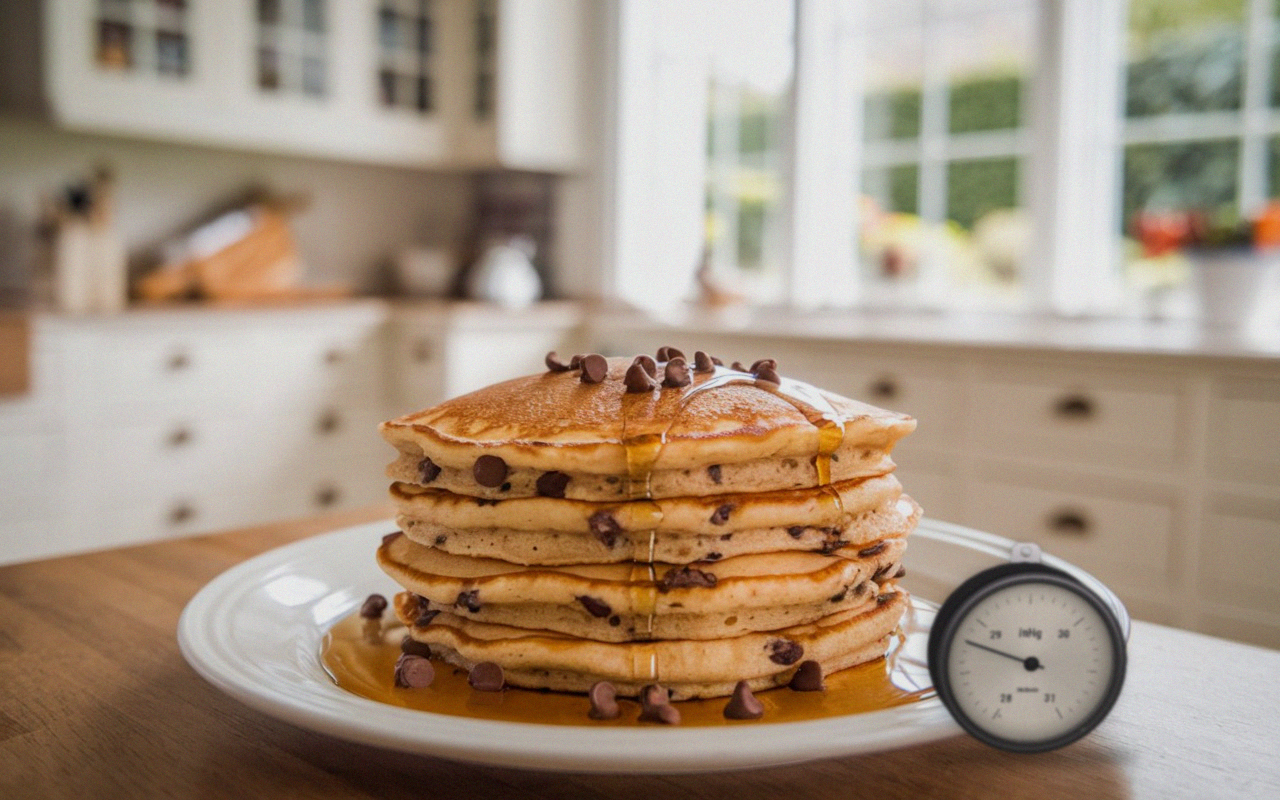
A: 28.8 inHg
